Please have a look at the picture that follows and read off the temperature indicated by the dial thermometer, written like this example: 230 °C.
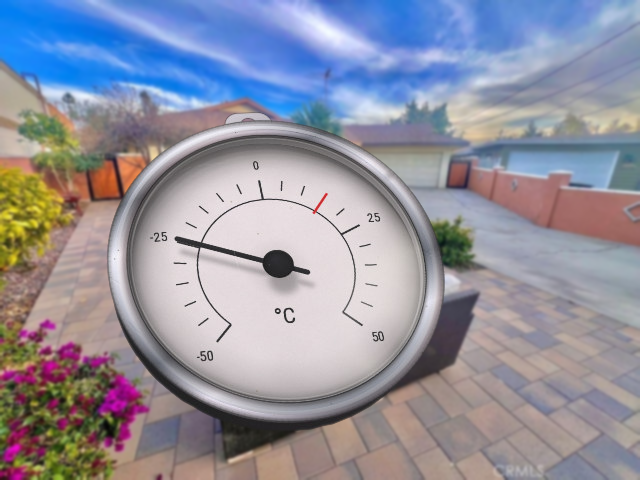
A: -25 °C
